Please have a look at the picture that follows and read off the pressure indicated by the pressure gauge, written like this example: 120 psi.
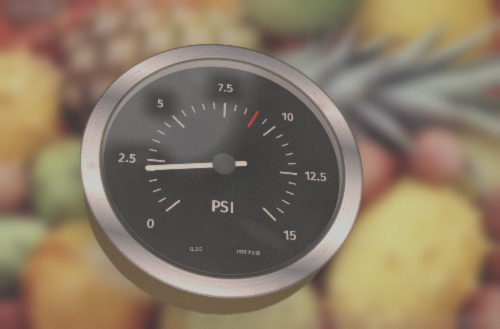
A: 2 psi
